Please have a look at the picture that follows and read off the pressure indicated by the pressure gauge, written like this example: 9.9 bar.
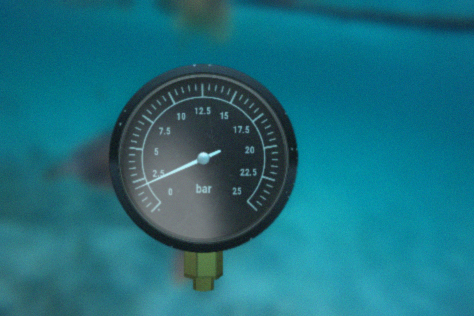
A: 2 bar
